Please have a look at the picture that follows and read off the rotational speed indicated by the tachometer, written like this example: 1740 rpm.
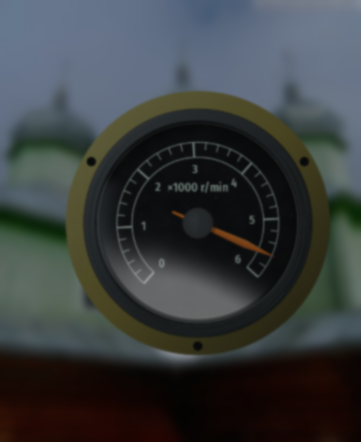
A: 5600 rpm
